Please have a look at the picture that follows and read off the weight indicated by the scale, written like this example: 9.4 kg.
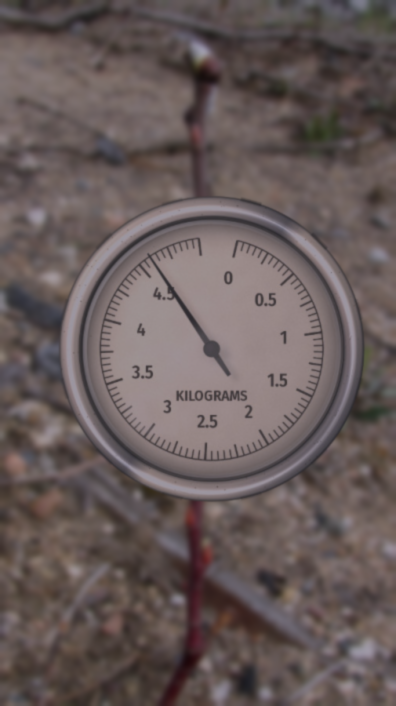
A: 4.6 kg
